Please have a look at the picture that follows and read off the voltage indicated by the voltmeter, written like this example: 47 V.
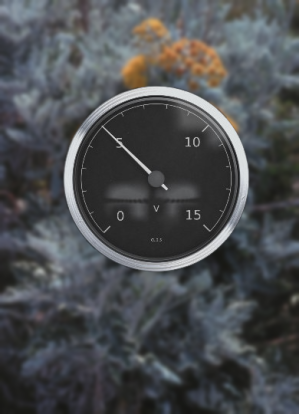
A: 5 V
